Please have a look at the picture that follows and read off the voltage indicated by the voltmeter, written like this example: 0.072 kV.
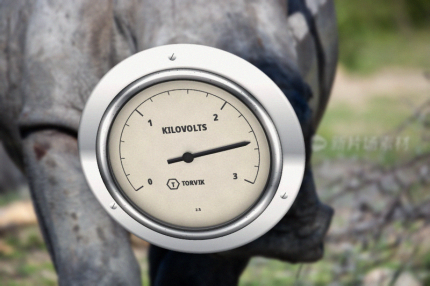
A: 2.5 kV
